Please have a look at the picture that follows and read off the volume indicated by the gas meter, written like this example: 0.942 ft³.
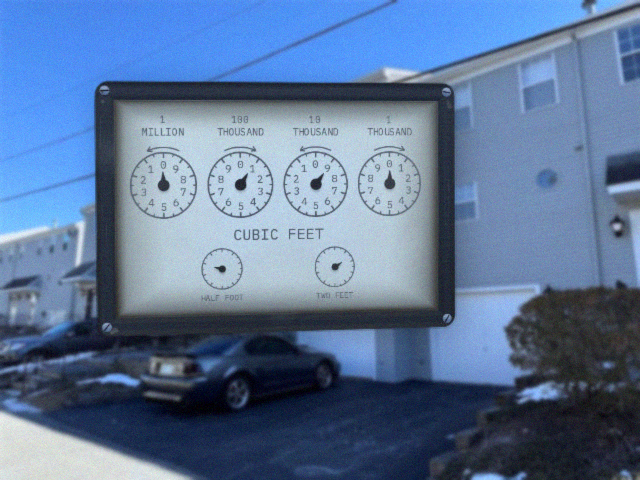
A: 9000 ft³
